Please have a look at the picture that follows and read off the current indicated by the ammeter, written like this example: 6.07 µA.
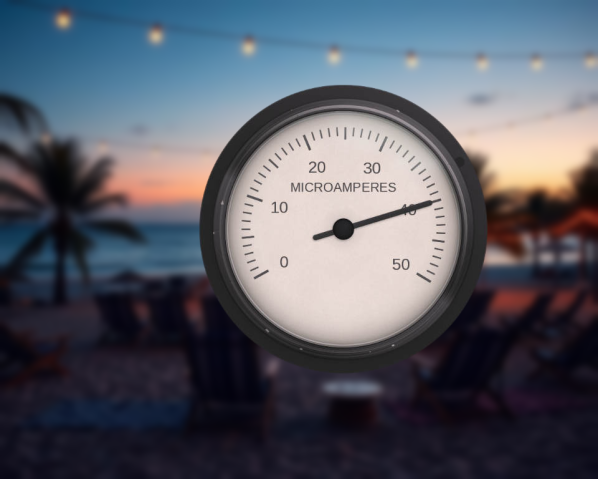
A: 40 µA
